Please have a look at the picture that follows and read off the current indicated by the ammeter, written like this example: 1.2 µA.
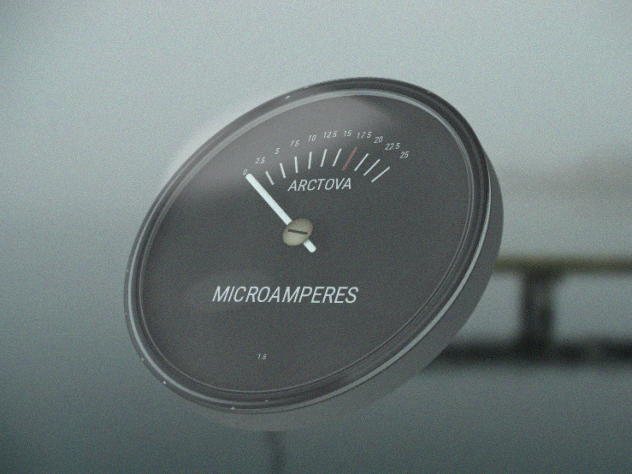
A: 0 µA
